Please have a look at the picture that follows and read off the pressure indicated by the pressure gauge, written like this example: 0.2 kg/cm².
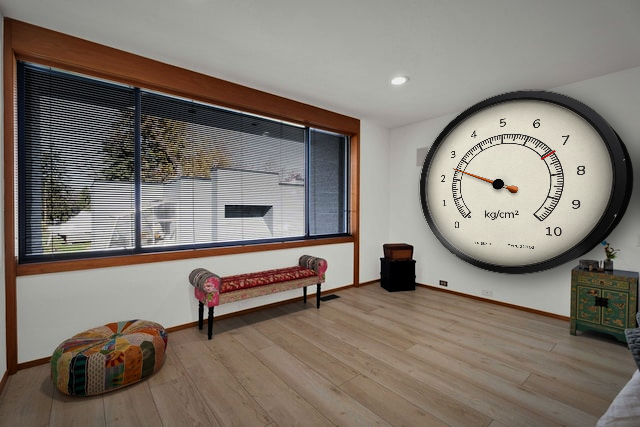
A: 2.5 kg/cm²
